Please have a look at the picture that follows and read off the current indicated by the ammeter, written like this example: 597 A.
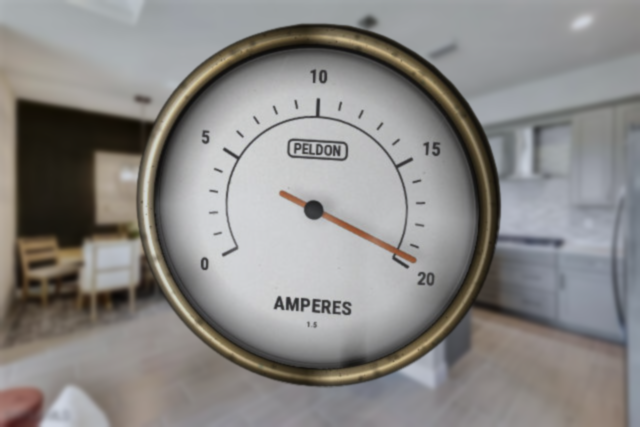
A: 19.5 A
